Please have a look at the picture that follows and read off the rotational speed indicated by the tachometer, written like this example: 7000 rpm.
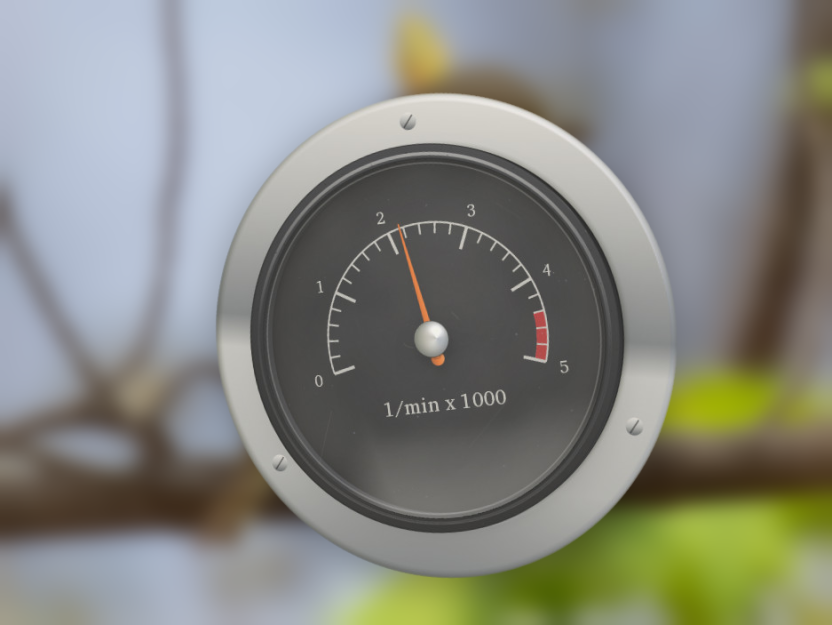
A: 2200 rpm
